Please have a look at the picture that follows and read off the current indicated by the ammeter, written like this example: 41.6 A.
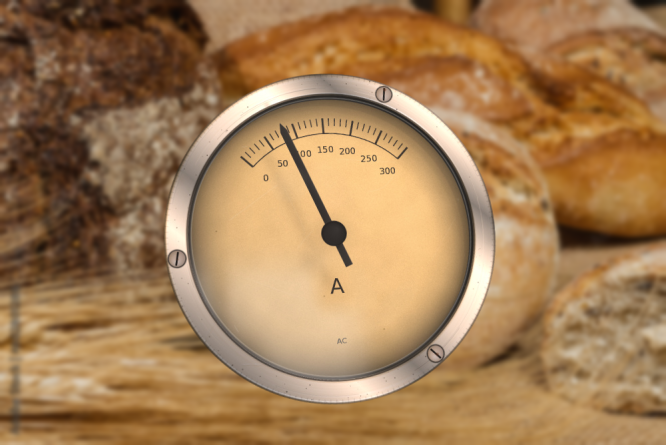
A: 80 A
